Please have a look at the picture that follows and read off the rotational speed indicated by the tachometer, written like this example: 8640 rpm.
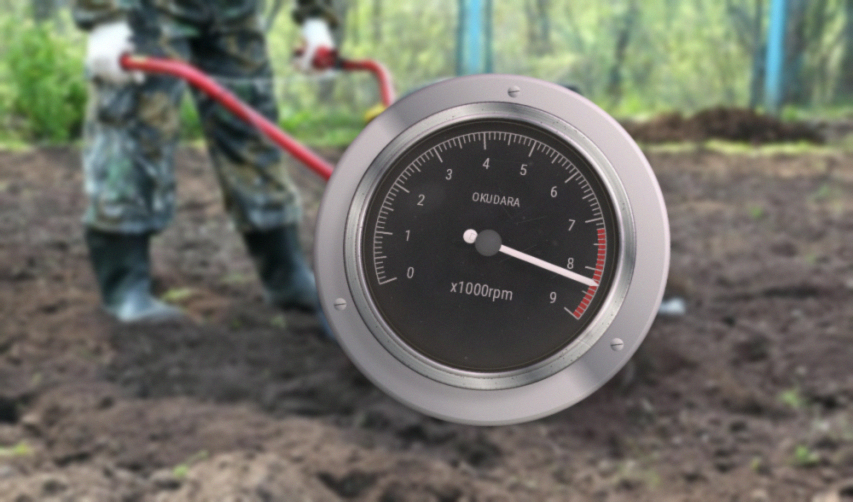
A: 8300 rpm
